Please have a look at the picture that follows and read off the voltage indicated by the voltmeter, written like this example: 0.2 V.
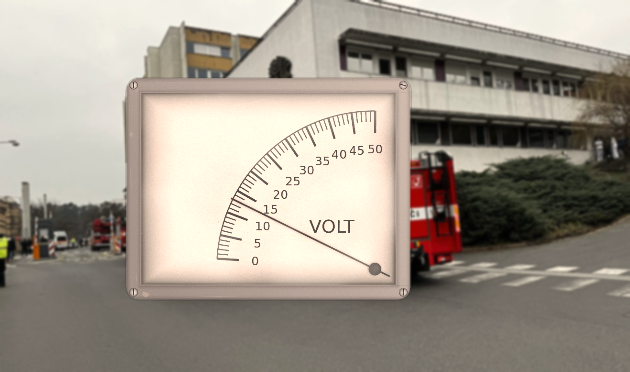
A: 13 V
